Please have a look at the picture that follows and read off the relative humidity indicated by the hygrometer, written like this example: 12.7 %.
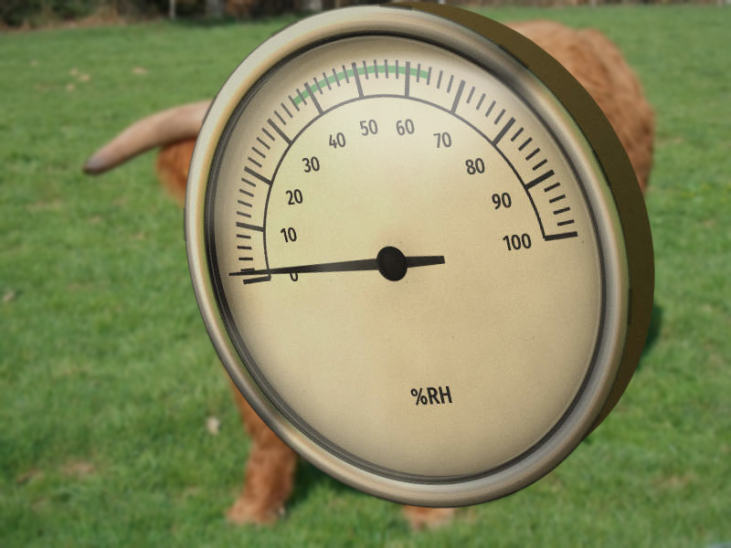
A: 2 %
